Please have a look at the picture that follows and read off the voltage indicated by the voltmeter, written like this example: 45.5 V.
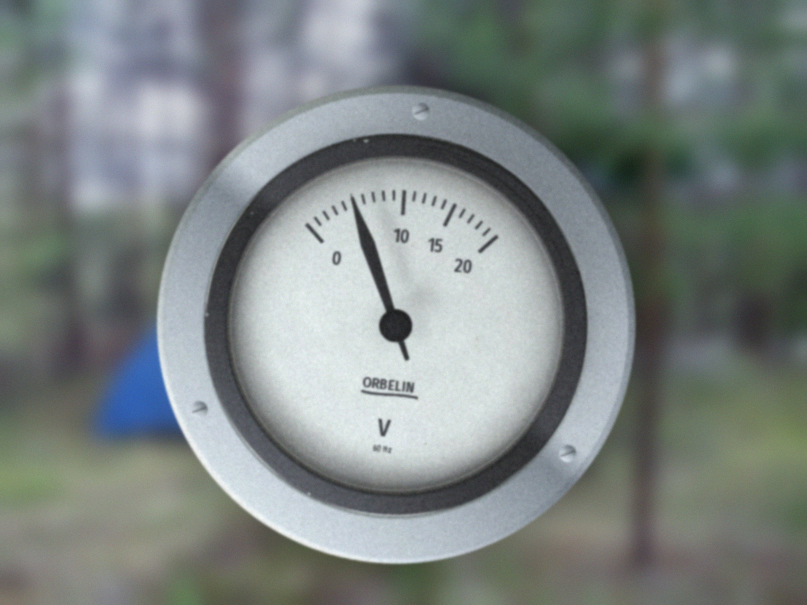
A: 5 V
